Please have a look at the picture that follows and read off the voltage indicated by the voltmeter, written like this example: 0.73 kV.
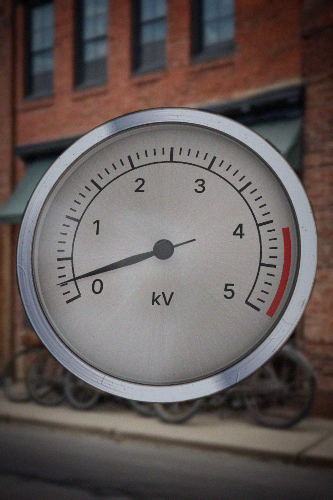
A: 0.2 kV
